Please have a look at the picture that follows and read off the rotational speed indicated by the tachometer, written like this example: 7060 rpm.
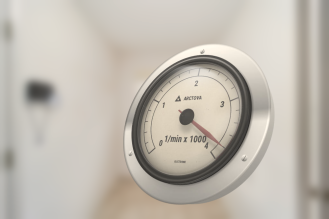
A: 3800 rpm
